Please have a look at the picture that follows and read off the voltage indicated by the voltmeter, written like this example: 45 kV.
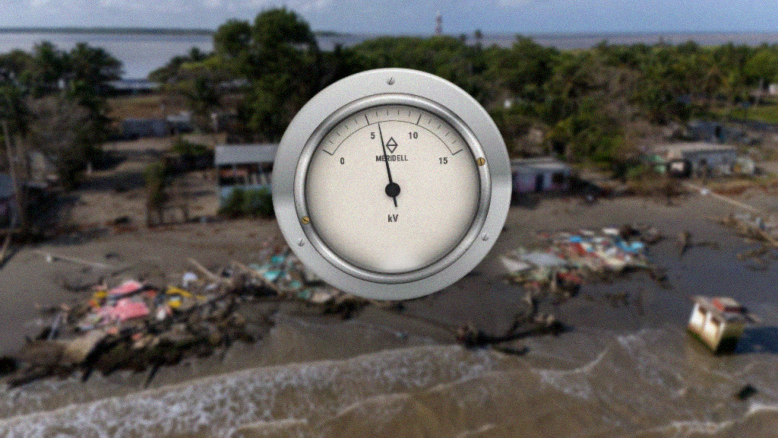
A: 6 kV
